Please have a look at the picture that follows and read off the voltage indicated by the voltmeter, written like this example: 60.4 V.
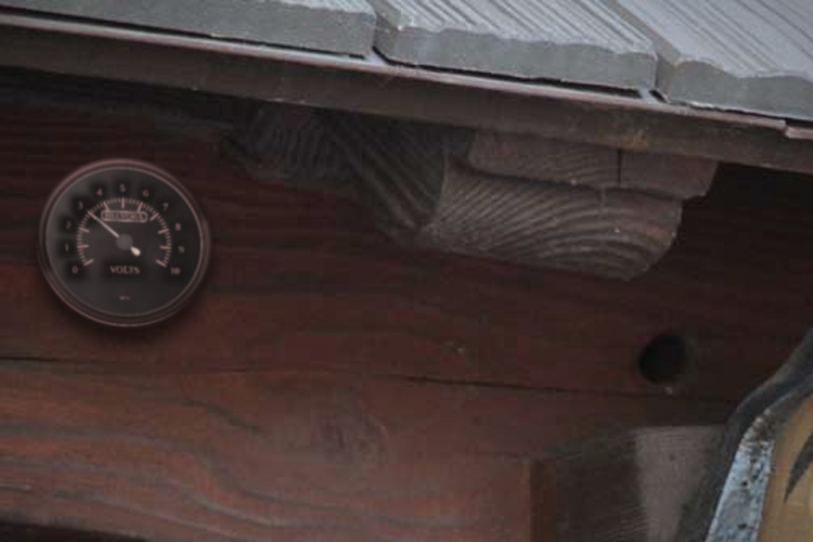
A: 3 V
